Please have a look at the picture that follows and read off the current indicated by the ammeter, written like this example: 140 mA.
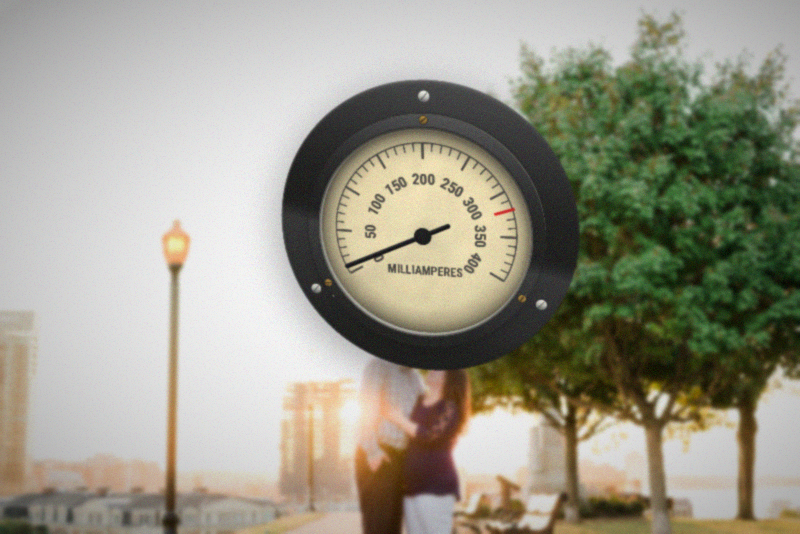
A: 10 mA
